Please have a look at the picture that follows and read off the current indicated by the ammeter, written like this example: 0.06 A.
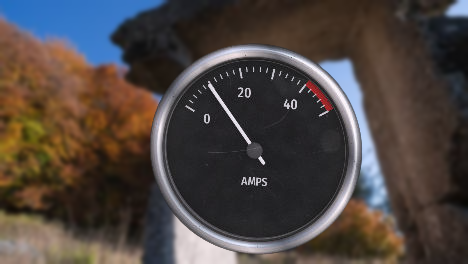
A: 10 A
